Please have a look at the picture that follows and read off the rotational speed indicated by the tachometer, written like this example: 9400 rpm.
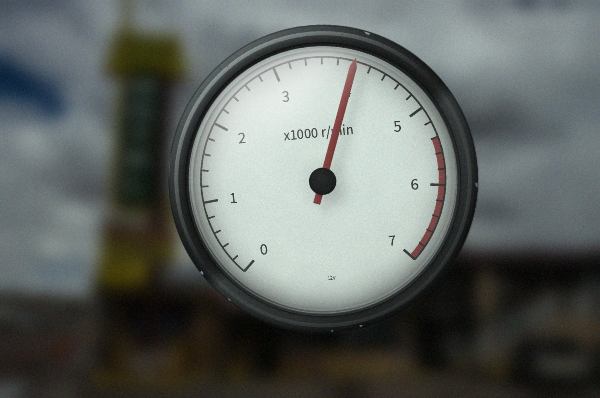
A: 4000 rpm
